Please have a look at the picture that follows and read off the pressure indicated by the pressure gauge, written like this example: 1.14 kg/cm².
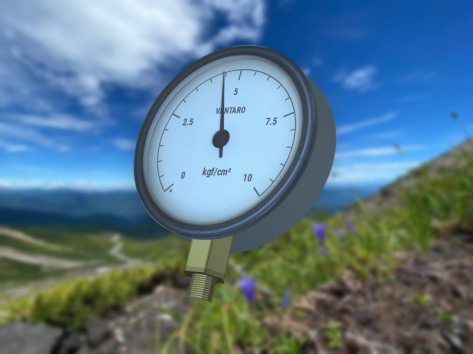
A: 4.5 kg/cm²
